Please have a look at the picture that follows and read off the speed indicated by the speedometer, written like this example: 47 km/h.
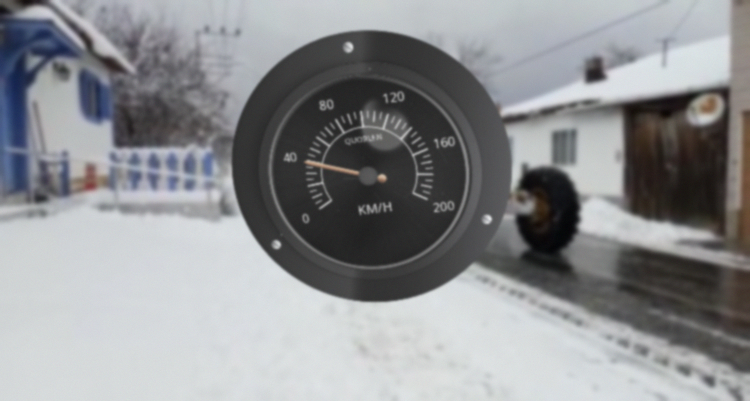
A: 40 km/h
